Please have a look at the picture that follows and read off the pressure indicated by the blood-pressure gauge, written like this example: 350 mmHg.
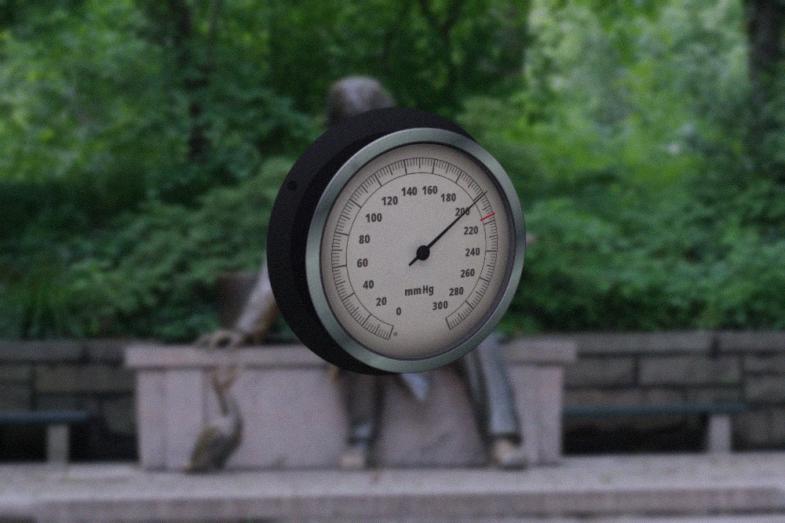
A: 200 mmHg
